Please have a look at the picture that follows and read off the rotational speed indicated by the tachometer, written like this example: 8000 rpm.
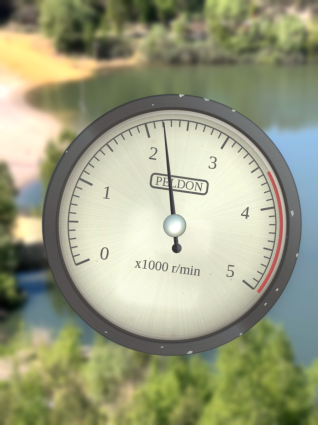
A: 2200 rpm
